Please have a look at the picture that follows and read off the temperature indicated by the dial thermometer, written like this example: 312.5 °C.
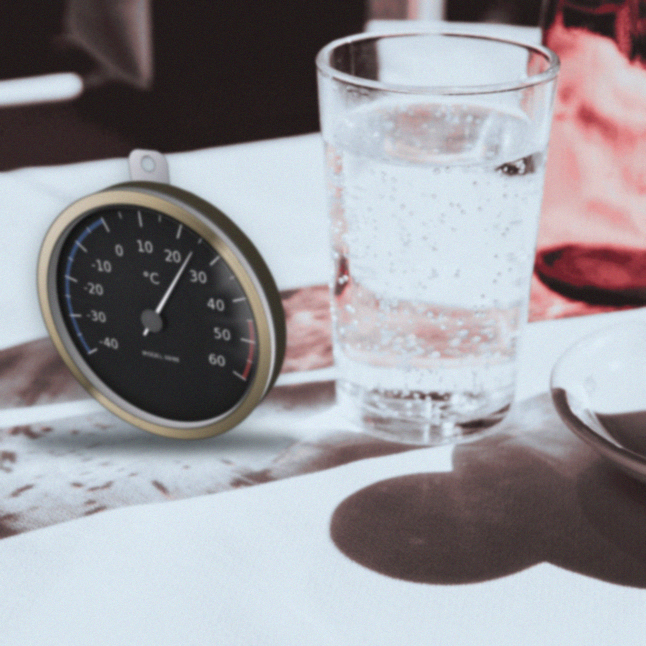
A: 25 °C
